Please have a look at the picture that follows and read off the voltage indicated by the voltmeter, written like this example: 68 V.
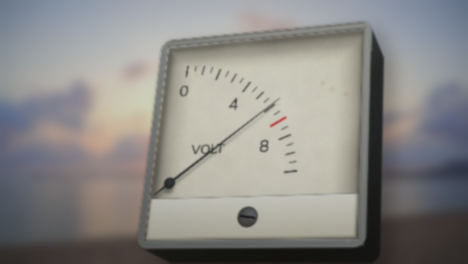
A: 6 V
